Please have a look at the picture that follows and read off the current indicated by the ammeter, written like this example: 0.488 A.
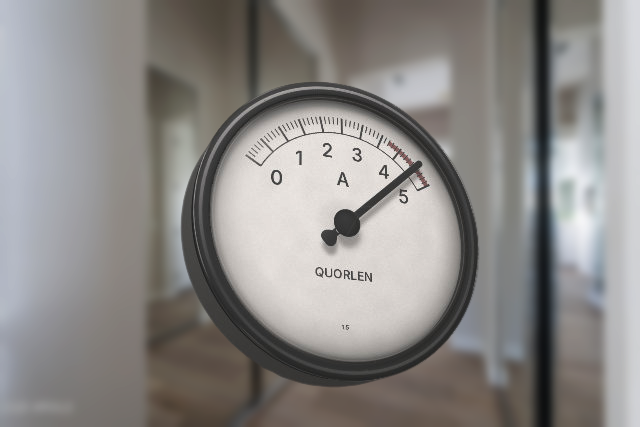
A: 4.5 A
